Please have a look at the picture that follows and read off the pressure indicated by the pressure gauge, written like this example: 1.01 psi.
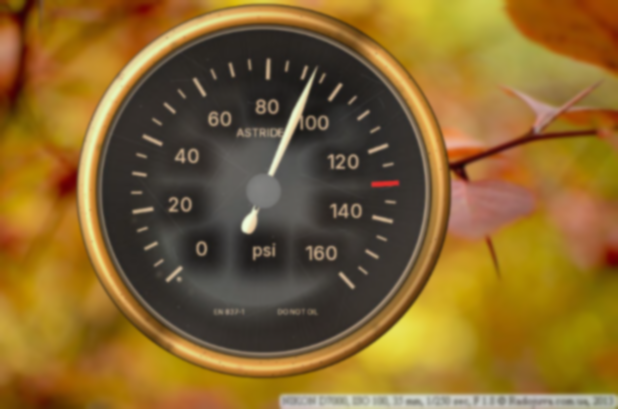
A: 92.5 psi
